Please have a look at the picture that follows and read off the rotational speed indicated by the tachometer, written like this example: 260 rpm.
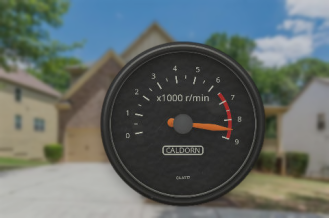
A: 8500 rpm
